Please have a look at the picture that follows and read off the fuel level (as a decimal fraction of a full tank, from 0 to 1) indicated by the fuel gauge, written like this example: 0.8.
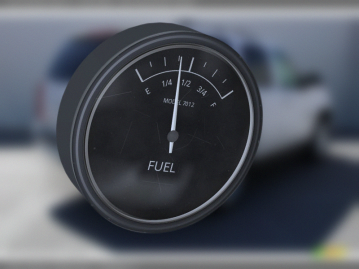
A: 0.375
